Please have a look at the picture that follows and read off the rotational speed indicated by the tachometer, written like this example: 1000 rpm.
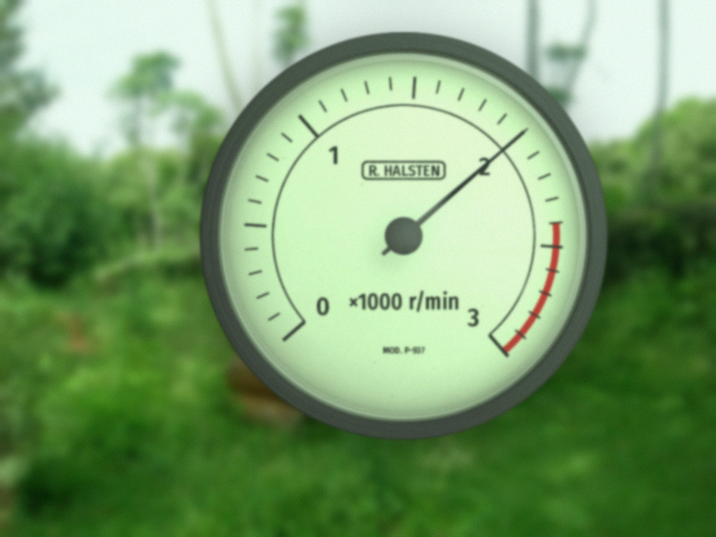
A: 2000 rpm
